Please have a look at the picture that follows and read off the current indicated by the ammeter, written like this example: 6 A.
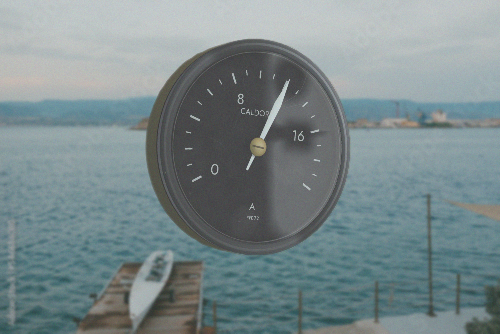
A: 12 A
